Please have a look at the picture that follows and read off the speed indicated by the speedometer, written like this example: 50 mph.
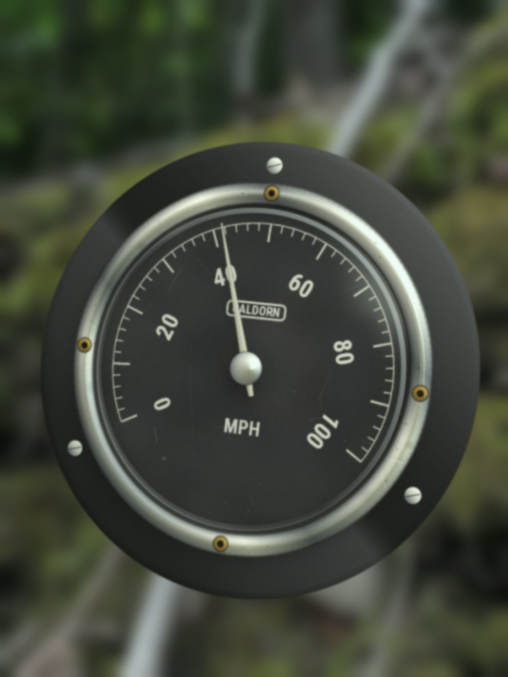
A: 42 mph
